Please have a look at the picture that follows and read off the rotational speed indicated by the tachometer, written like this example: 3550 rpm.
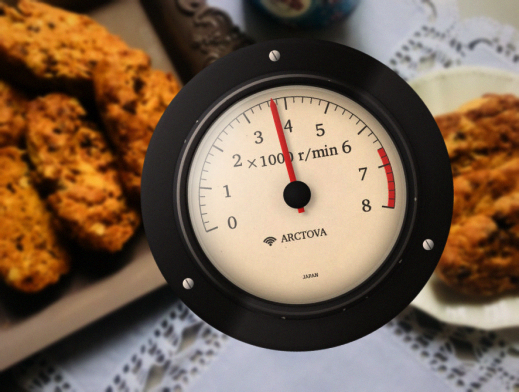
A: 3700 rpm
